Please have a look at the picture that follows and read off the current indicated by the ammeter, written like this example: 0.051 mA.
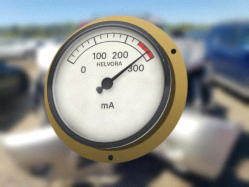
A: 280 mA
